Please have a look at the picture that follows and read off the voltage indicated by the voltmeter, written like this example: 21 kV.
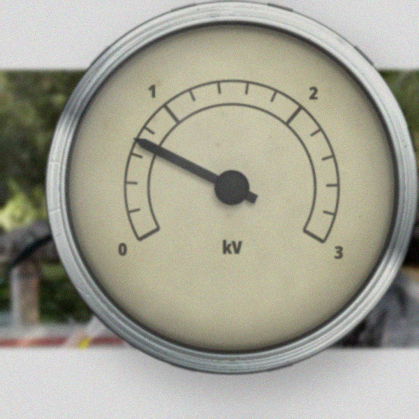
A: 0.7 kV
